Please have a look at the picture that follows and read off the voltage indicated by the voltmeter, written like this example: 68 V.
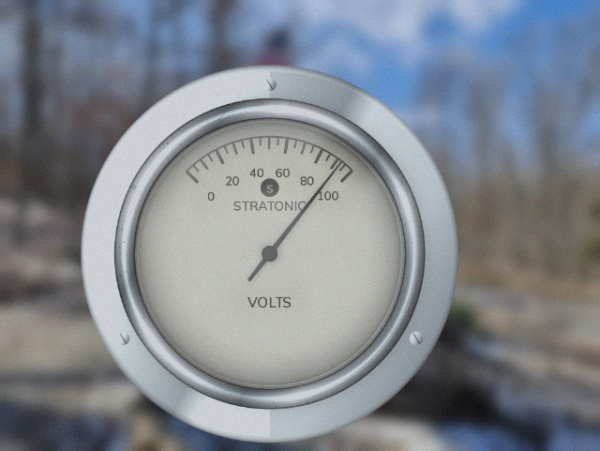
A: 92.5 V
